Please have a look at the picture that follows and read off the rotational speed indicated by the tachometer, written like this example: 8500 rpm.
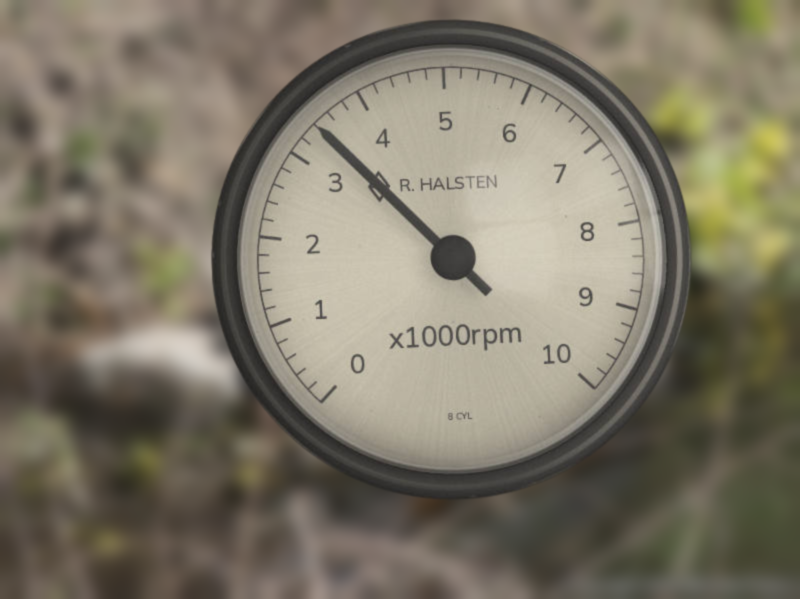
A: 3400 rpm
